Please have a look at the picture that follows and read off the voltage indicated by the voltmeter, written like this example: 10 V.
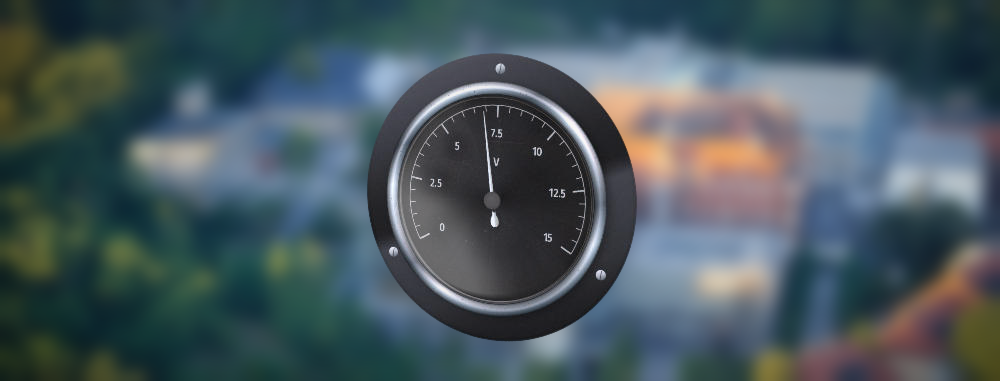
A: 7 V
